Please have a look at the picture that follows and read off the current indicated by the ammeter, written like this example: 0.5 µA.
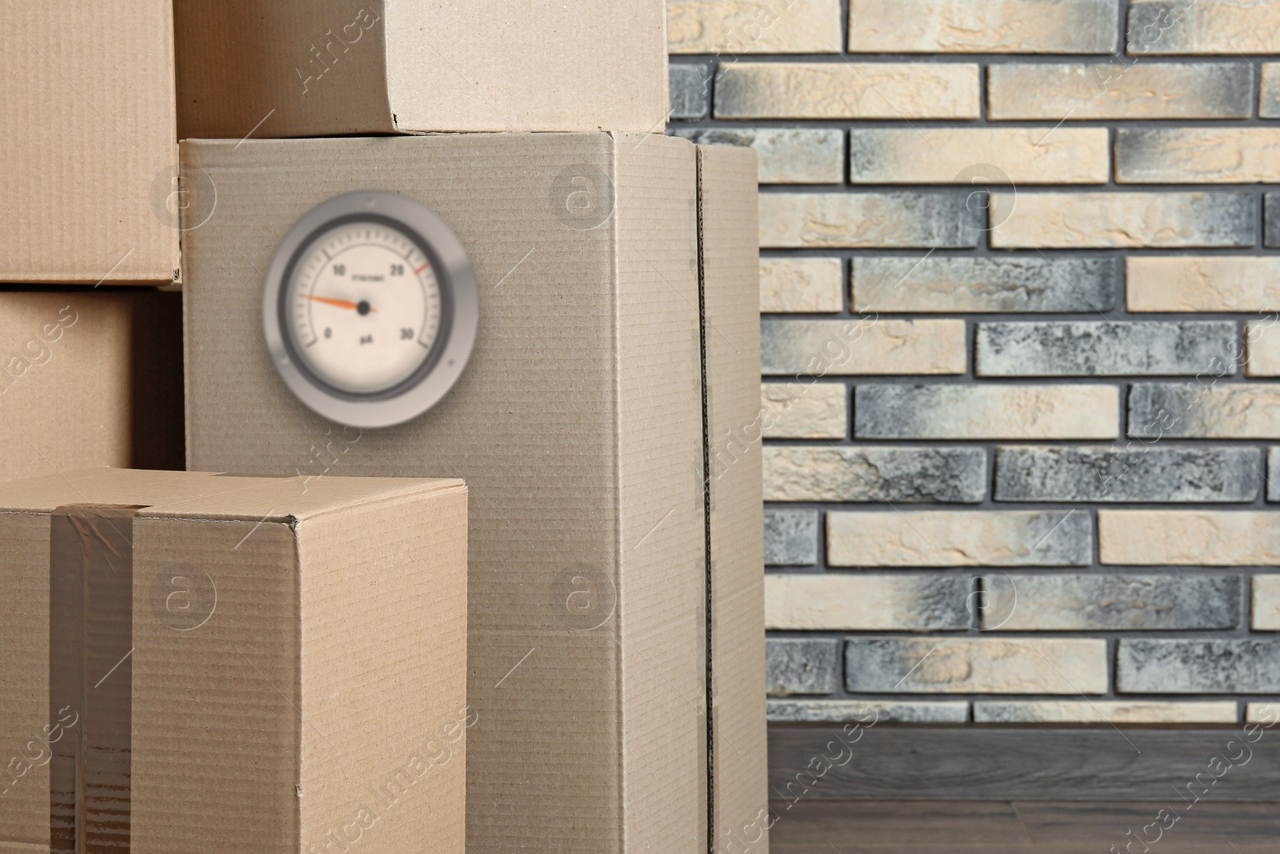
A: 5 µA
